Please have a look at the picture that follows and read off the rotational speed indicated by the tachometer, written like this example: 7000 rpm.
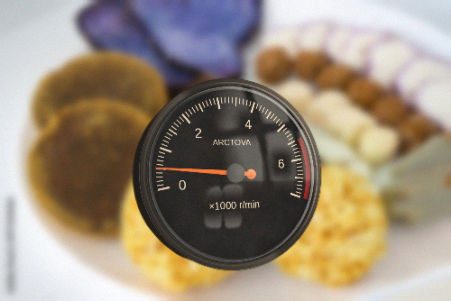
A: 500 rpm
